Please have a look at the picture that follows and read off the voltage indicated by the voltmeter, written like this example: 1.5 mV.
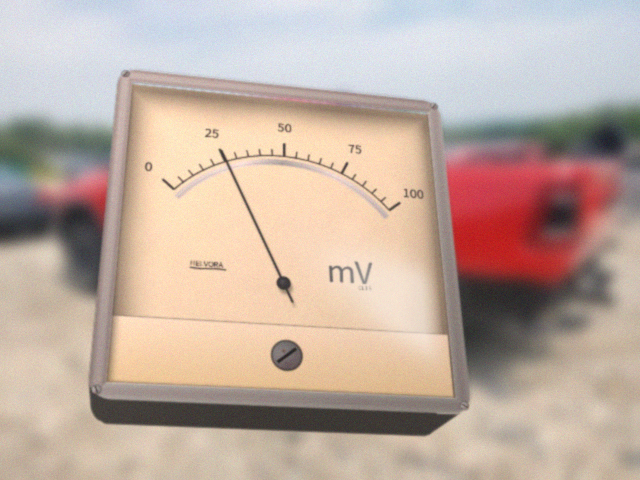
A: 25 mV
